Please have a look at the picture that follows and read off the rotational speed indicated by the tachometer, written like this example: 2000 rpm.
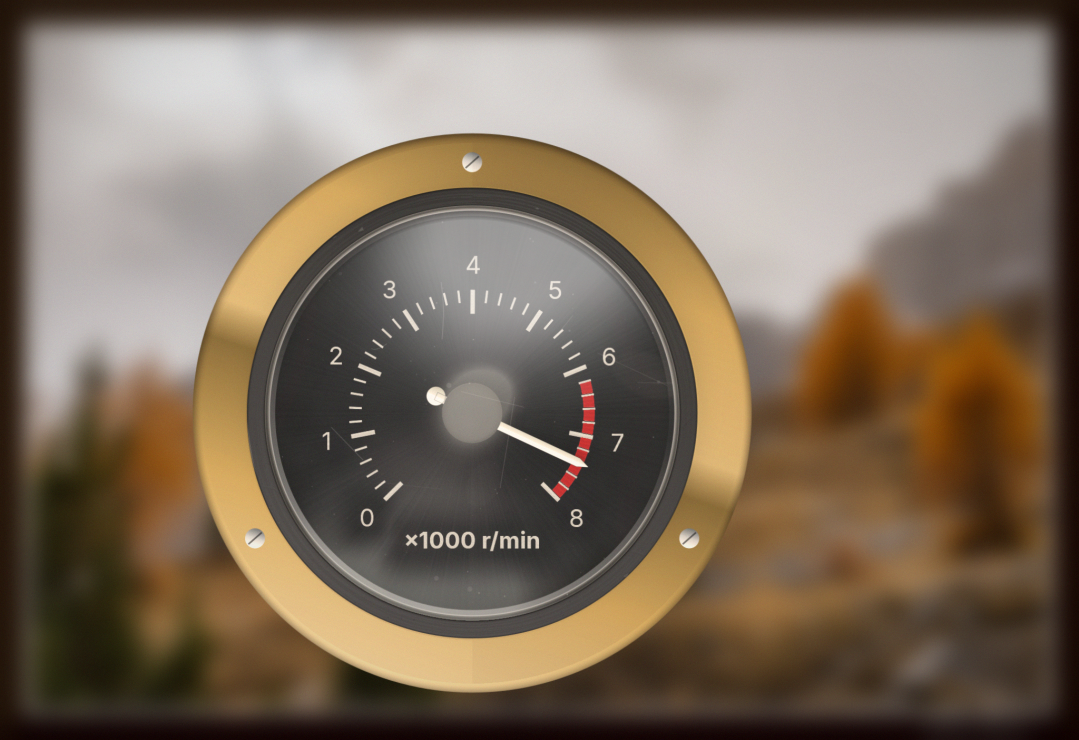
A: 7400 rpm
